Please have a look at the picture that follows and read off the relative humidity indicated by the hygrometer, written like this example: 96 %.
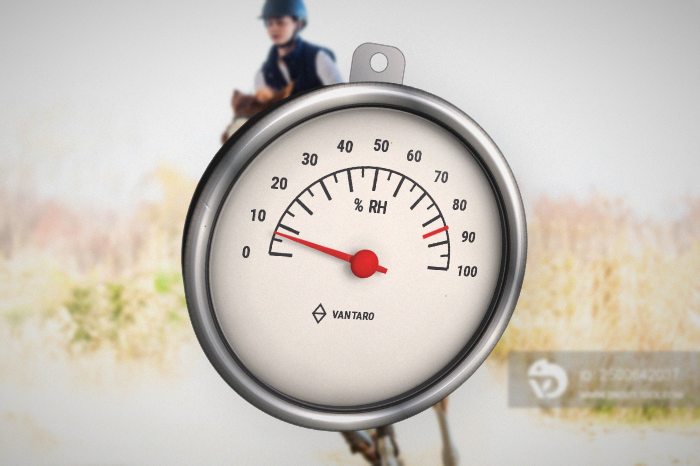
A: 7.5 %
